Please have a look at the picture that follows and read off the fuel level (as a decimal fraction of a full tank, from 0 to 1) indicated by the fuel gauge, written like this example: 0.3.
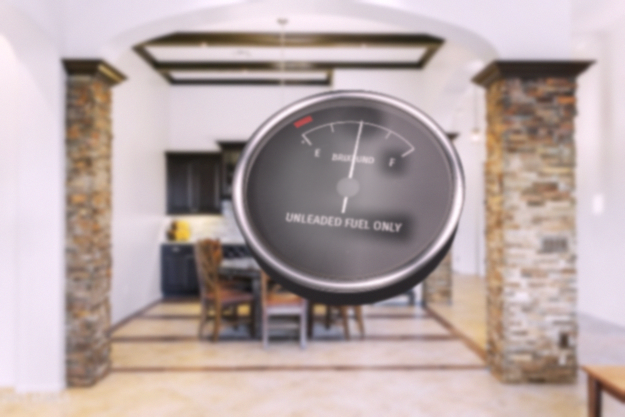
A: 0.5
